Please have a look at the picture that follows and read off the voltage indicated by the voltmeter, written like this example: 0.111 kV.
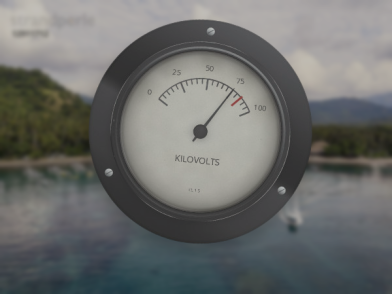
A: 75 kV
